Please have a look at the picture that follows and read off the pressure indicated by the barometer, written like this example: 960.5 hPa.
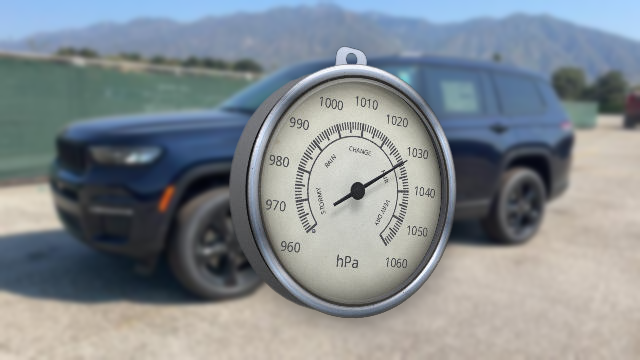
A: 1030 hPa
